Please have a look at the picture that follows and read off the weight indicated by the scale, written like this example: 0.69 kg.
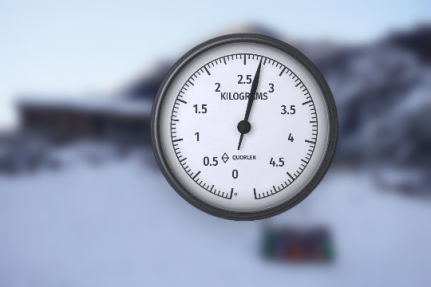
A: 2.7 kg
